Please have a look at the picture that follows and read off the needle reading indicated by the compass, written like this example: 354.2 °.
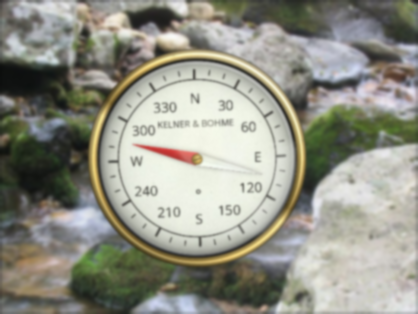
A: 285 °
